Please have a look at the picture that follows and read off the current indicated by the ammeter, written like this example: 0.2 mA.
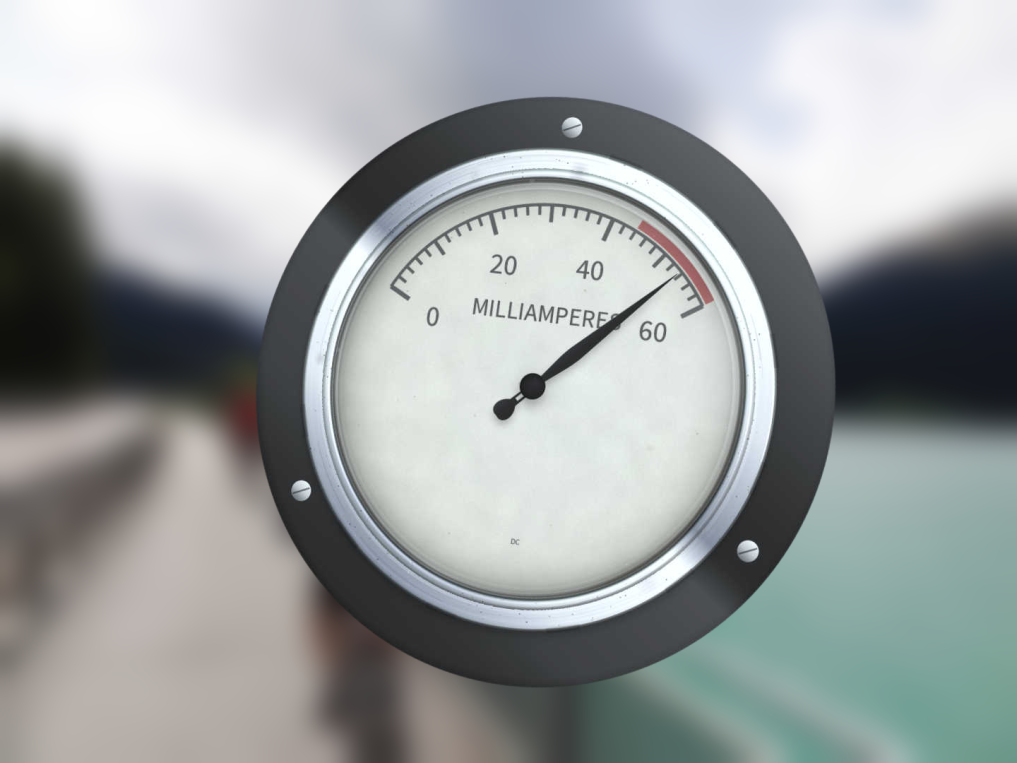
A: 54 mA
